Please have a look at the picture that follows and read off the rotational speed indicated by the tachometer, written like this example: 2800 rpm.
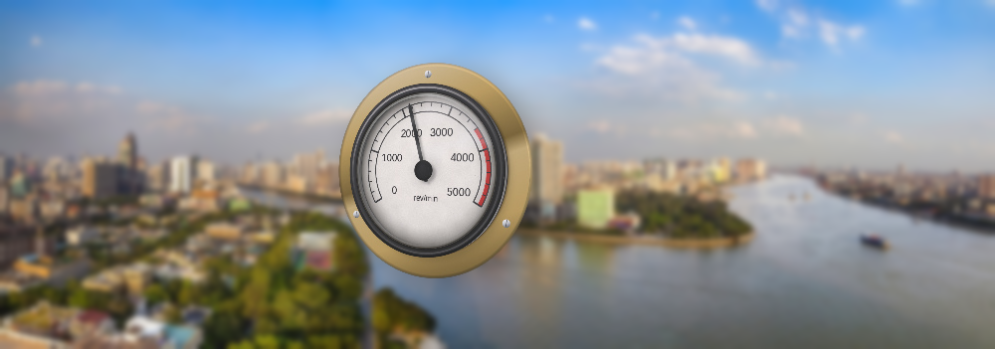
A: 2200 rpm
